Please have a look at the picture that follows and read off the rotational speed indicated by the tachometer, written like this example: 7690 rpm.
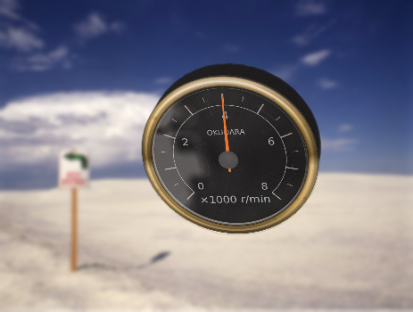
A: 4000 rpm
